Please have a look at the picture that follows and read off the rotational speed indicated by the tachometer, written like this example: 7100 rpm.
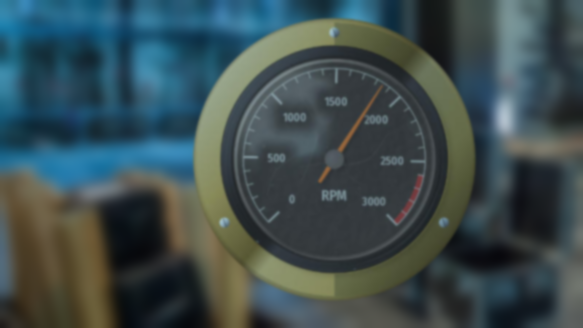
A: 1850 rpm
